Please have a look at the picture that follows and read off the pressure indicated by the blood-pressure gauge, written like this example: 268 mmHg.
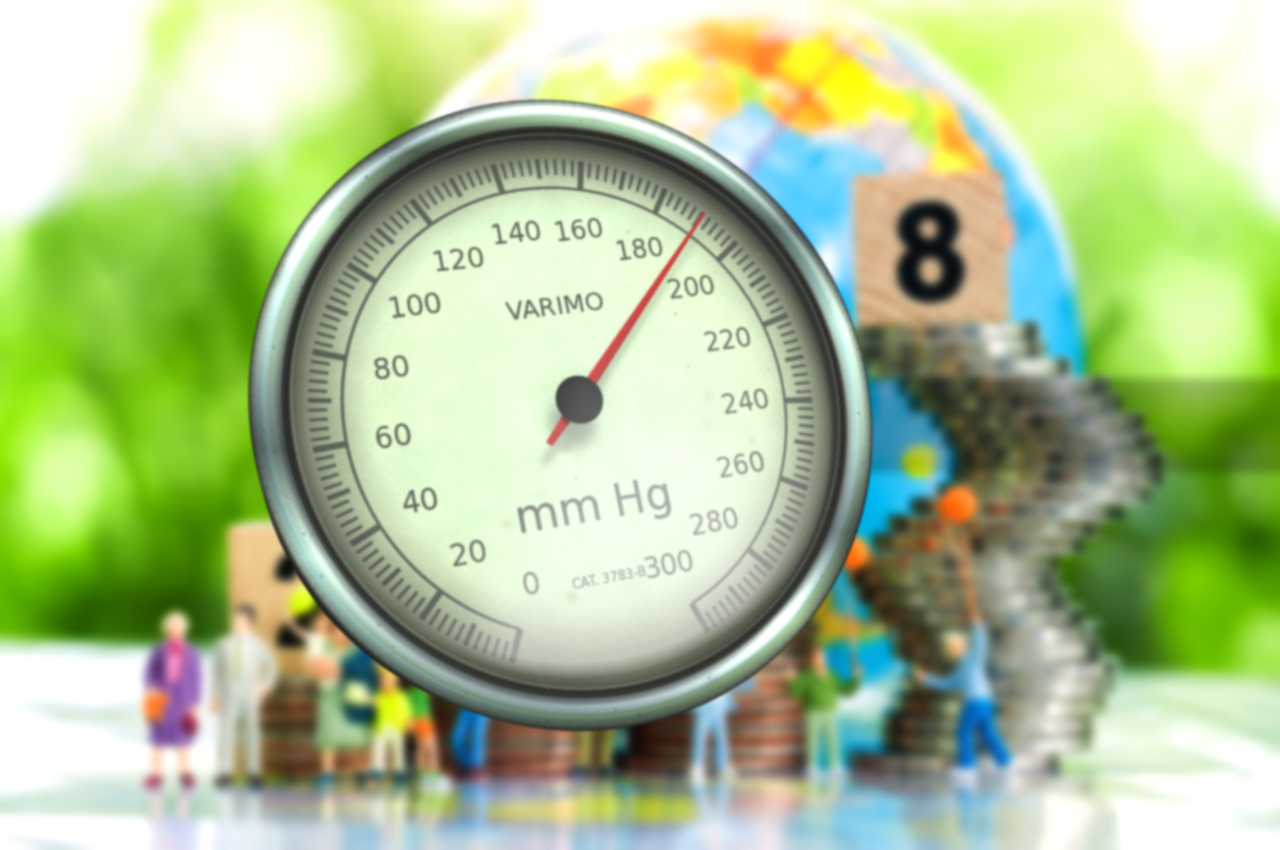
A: 190 mmHg
